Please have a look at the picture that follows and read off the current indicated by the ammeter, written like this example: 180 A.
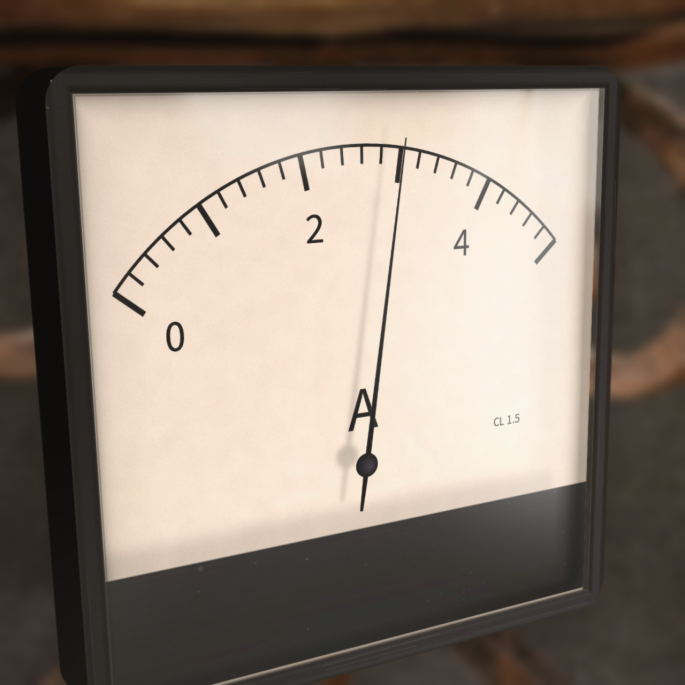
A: 3 A
